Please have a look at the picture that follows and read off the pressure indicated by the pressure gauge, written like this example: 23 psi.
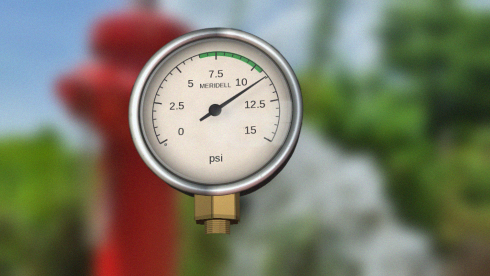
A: 11 psi
